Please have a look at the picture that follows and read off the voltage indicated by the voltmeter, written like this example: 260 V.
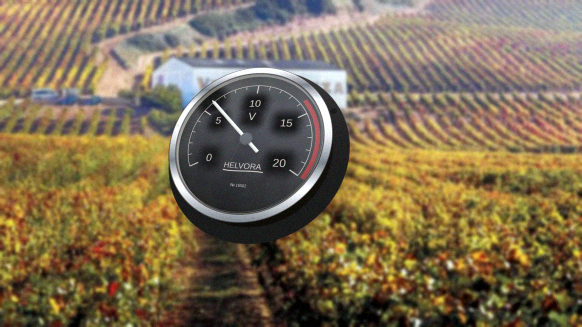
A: 6 V
